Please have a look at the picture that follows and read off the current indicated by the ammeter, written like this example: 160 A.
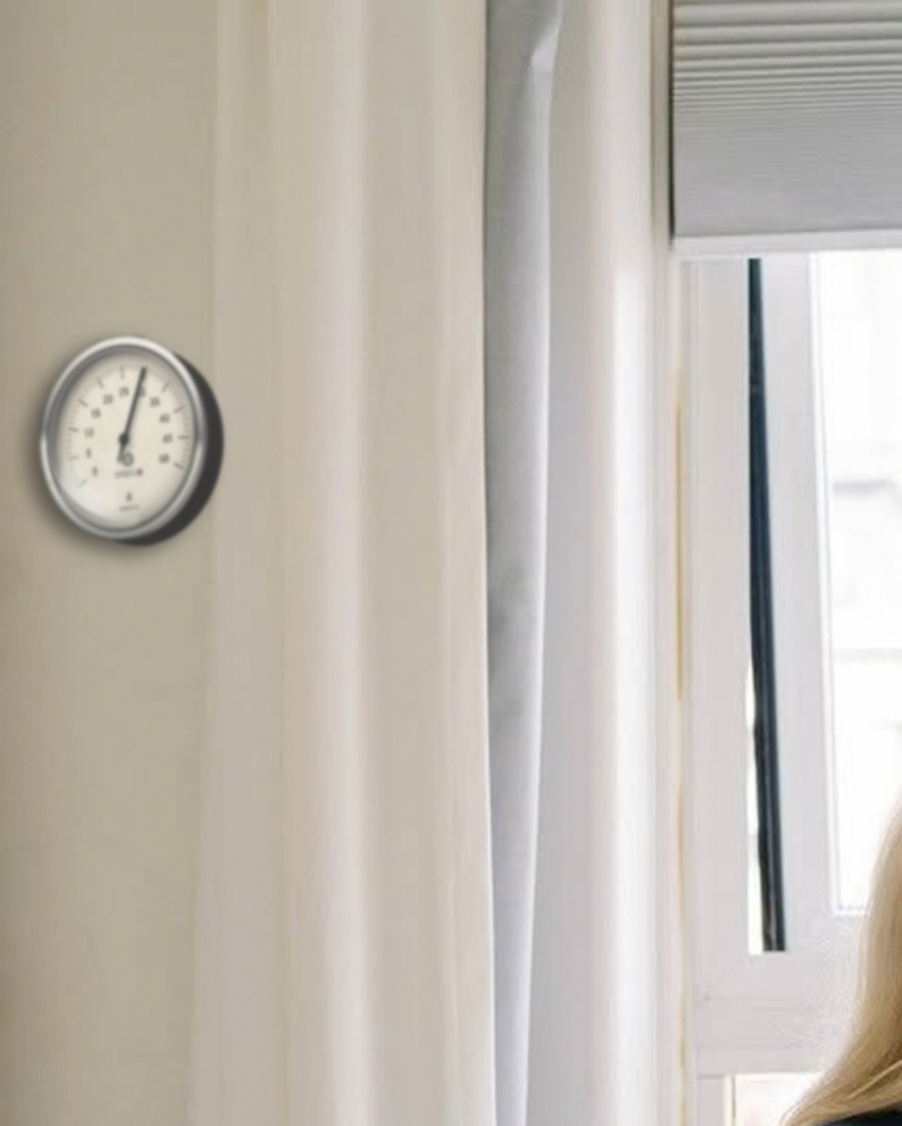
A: 30 A
